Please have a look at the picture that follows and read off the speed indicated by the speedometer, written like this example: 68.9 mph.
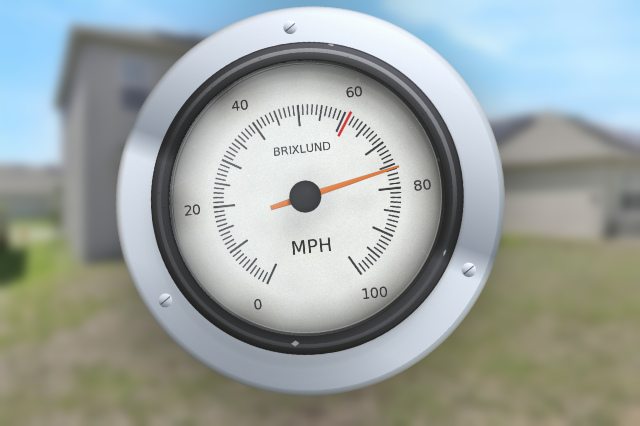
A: 76 mph
